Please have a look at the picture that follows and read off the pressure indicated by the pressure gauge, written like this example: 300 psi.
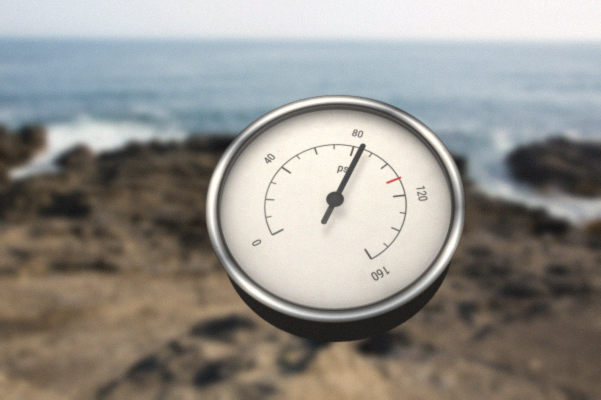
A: 85 psi
